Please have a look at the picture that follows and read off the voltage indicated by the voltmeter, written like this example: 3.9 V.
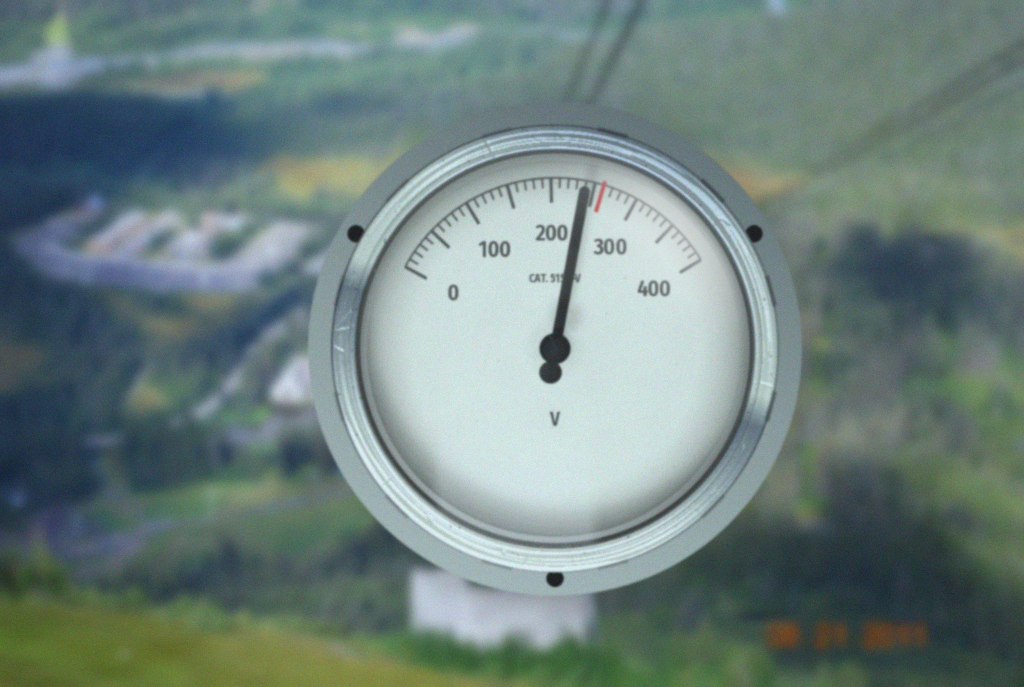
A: 240 V
